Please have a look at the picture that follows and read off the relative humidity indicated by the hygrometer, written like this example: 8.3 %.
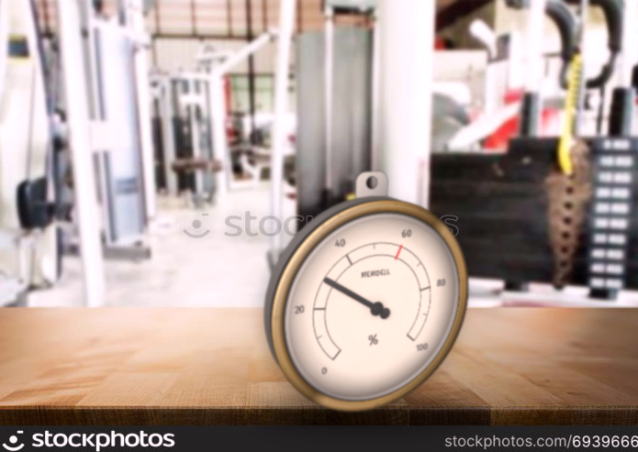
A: 30 %
